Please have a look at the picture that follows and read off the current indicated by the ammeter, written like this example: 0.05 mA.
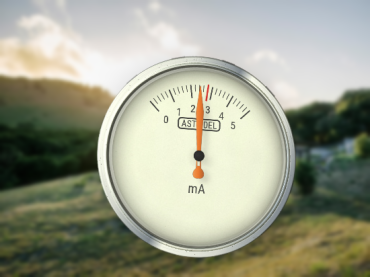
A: 2.4 mA
